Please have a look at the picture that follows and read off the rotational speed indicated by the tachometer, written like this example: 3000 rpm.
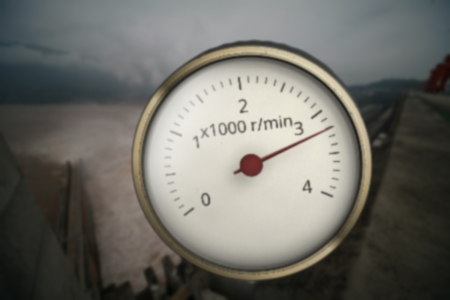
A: 3200 rpm
